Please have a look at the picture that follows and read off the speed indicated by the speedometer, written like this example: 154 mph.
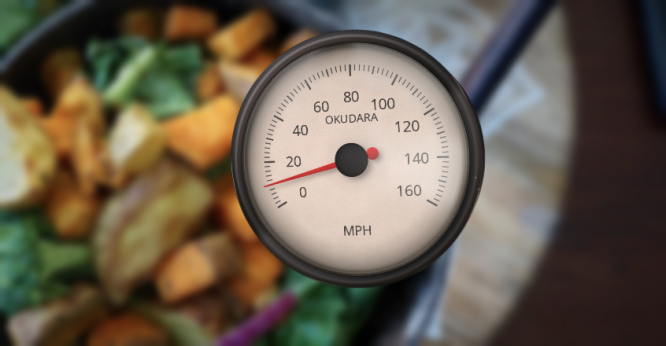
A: 10 mph
